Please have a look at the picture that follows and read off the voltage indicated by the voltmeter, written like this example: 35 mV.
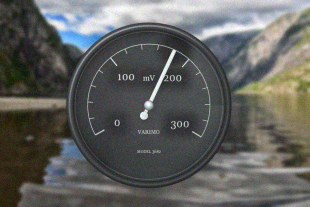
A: 180 mV
